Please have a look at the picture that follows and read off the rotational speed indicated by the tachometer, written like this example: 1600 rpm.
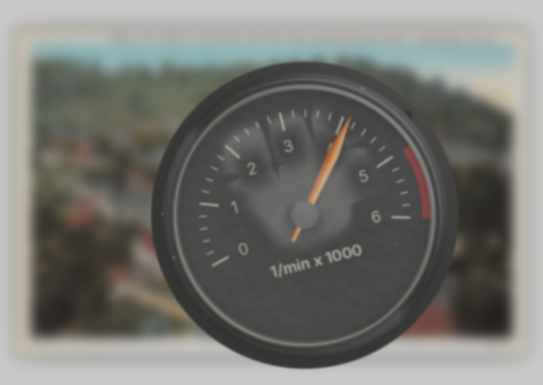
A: 4100 rpm
